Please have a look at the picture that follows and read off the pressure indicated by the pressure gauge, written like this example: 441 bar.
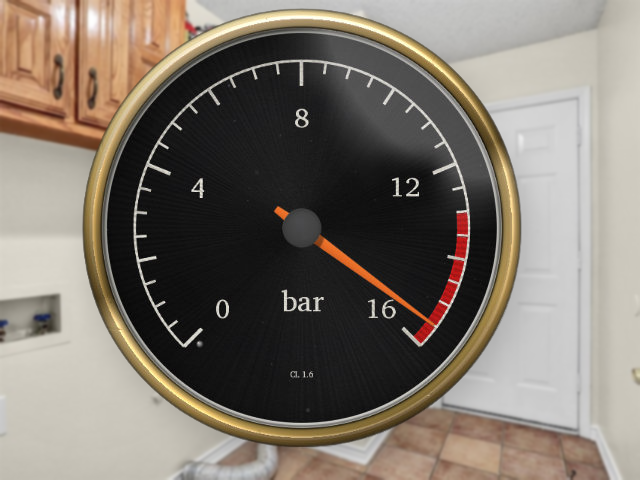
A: 15.5 bar
